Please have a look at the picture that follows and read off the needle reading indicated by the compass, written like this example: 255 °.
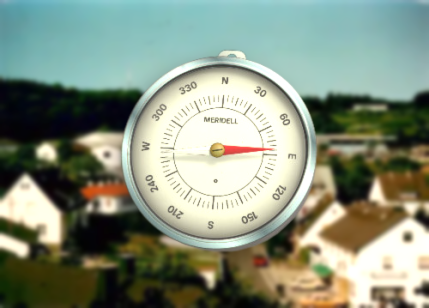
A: 85 °
